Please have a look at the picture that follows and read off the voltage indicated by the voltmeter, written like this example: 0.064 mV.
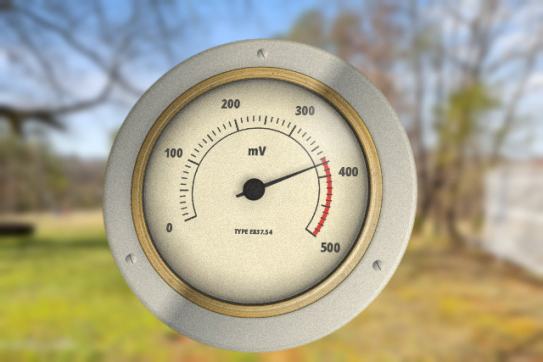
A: 380 mV
